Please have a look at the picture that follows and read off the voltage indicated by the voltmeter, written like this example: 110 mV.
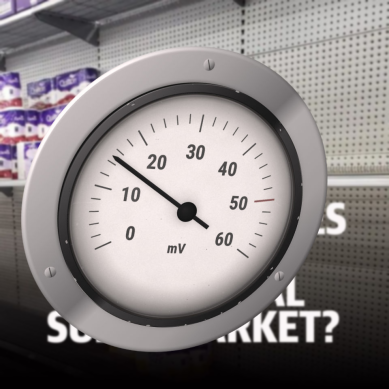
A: 15 mV
